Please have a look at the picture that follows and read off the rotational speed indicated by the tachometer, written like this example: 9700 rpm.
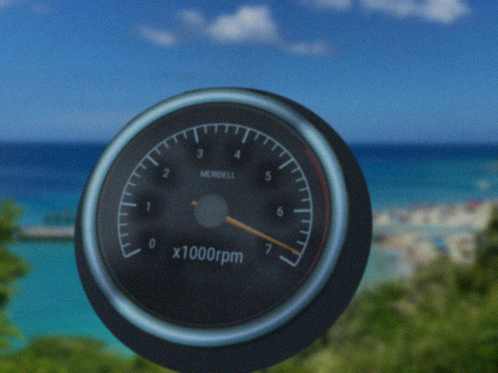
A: 6800 rpm
